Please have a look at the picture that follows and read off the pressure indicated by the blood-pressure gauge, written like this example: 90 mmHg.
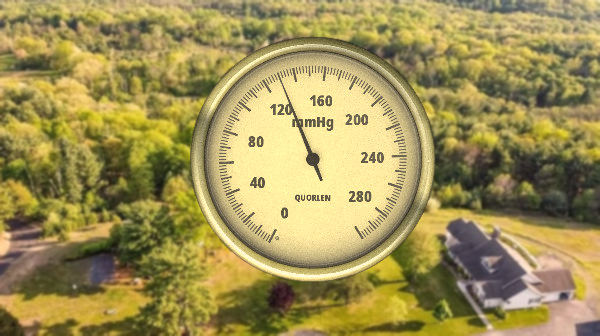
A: 130 mmHg
